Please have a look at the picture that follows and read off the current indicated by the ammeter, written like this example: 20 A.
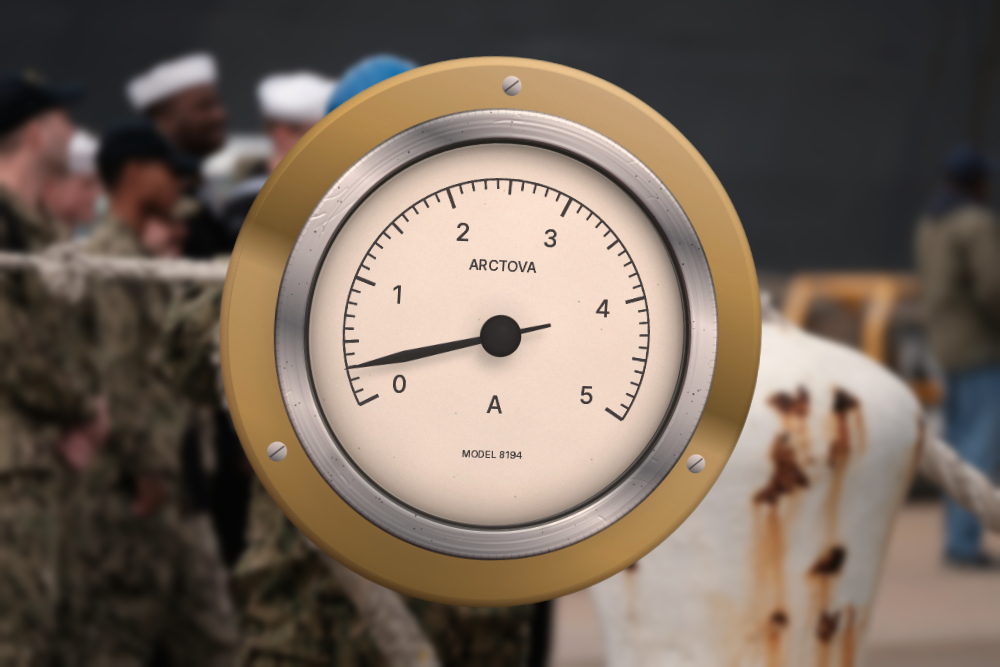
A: 0.3 A
